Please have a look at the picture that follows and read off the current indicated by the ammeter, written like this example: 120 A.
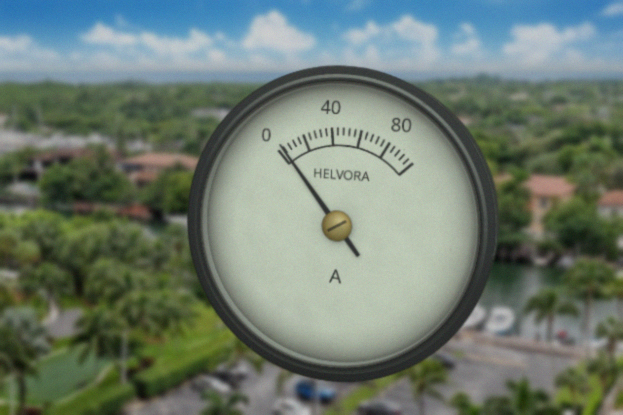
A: 4 A
